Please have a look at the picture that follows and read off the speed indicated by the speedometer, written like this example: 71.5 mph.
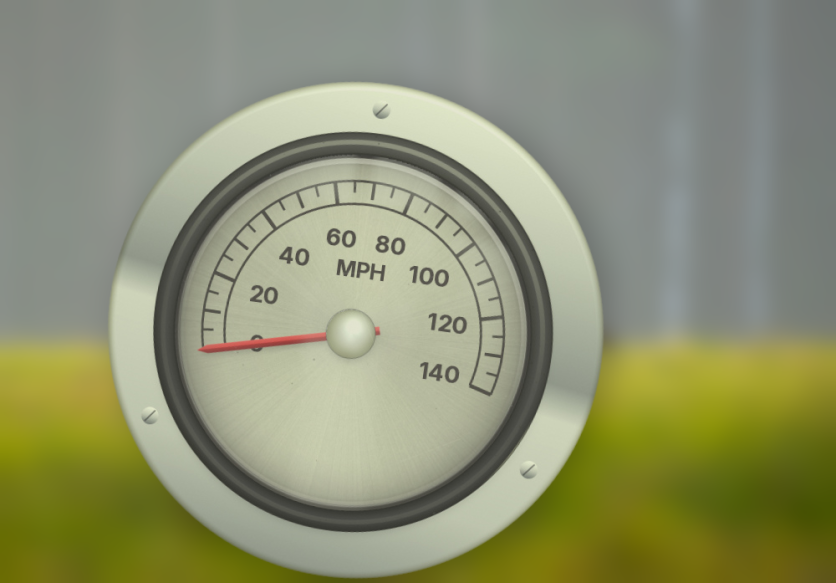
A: 0 mph
